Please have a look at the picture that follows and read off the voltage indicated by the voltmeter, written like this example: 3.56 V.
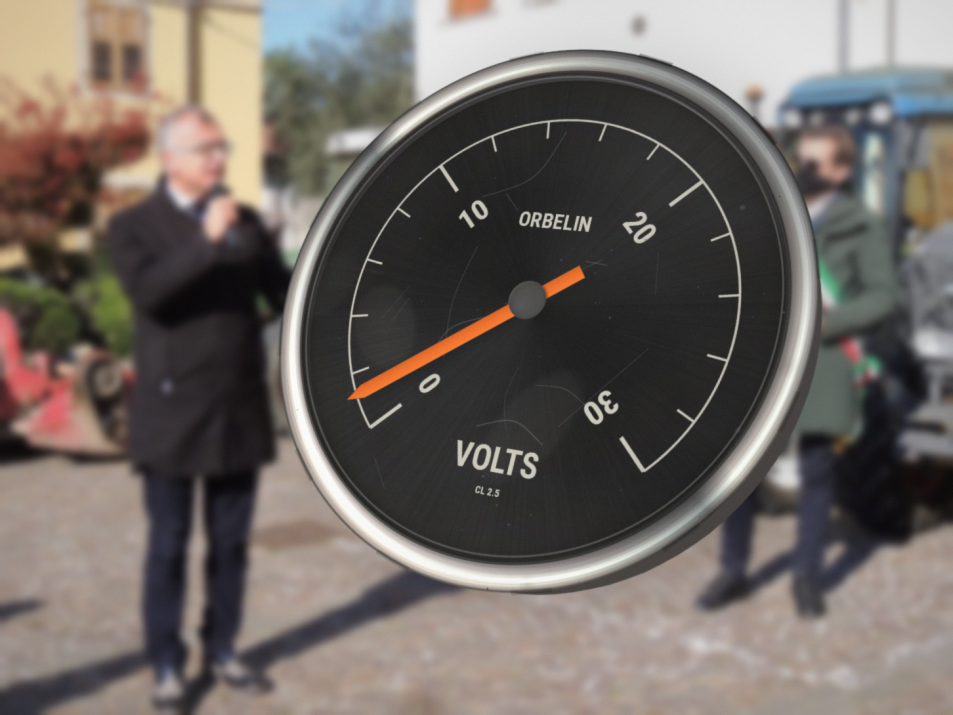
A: 1 V
